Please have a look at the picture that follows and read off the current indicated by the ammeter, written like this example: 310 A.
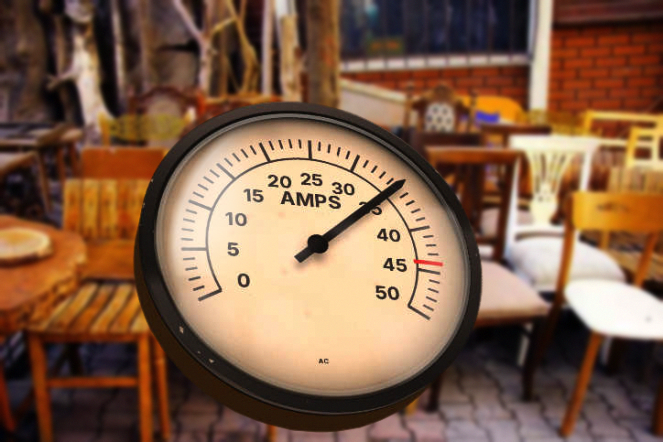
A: 35 A
